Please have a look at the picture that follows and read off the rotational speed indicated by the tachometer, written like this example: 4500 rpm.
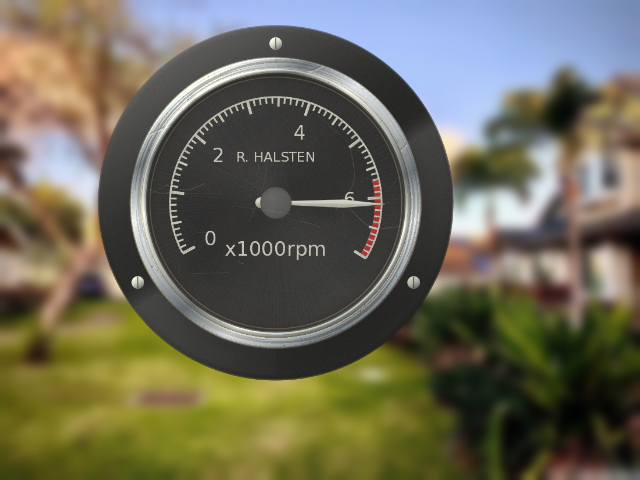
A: 6100 rpm
